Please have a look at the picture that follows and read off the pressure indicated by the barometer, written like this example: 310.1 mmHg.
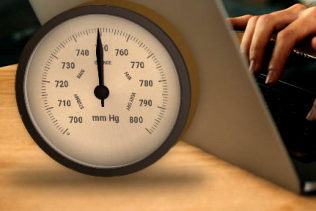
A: 750 mmHg
